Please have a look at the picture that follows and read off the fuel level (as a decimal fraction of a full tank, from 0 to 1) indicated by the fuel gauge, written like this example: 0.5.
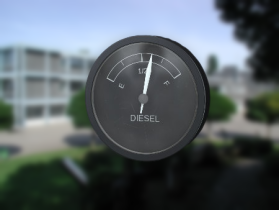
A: 0.625
